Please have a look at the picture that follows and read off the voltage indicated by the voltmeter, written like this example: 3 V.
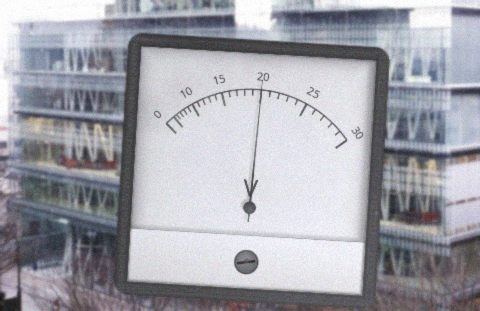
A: 20 V
